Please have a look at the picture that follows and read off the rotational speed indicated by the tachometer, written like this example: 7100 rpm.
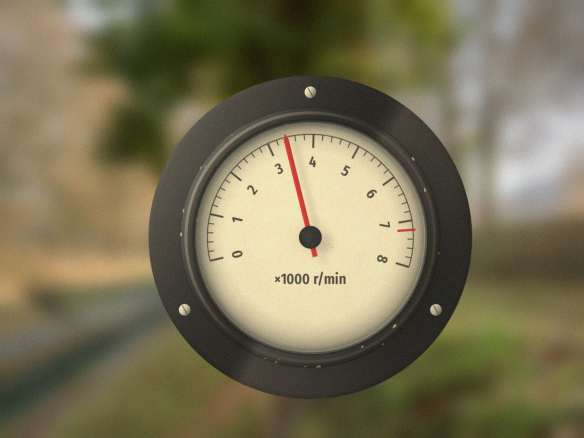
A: 3400 rpm
